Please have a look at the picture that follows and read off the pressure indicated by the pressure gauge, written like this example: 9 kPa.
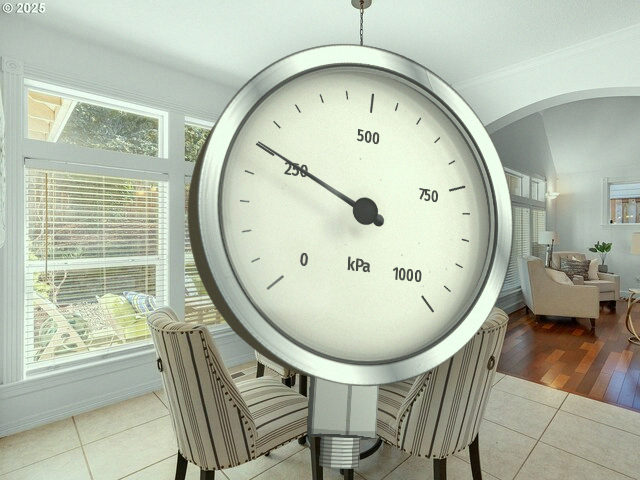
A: 250 kPa
